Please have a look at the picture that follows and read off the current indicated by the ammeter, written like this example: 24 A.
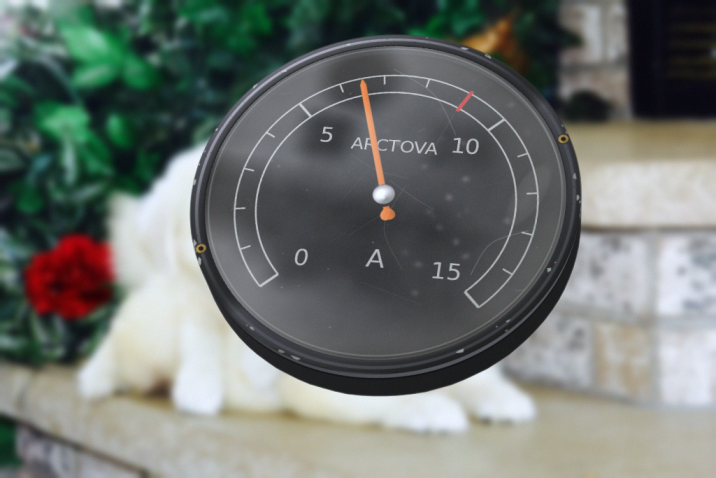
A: 6.5 A
